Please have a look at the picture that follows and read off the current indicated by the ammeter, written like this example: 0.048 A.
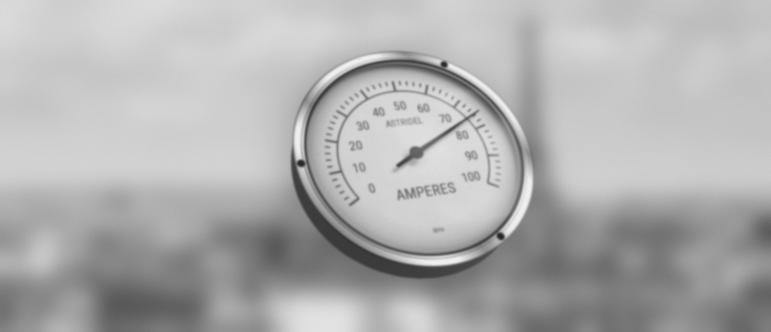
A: 76 A
